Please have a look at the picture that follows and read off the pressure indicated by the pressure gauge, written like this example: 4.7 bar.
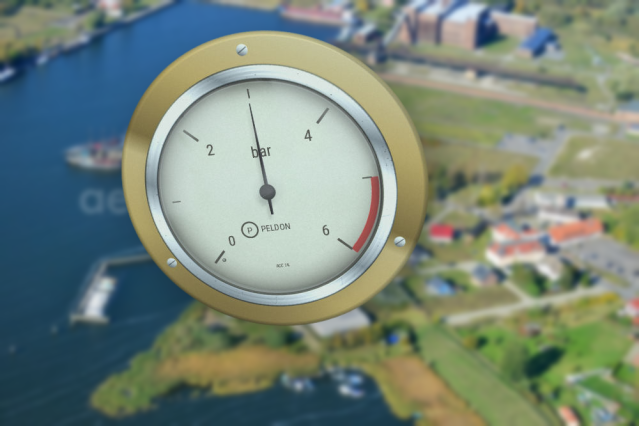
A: 3 bar
